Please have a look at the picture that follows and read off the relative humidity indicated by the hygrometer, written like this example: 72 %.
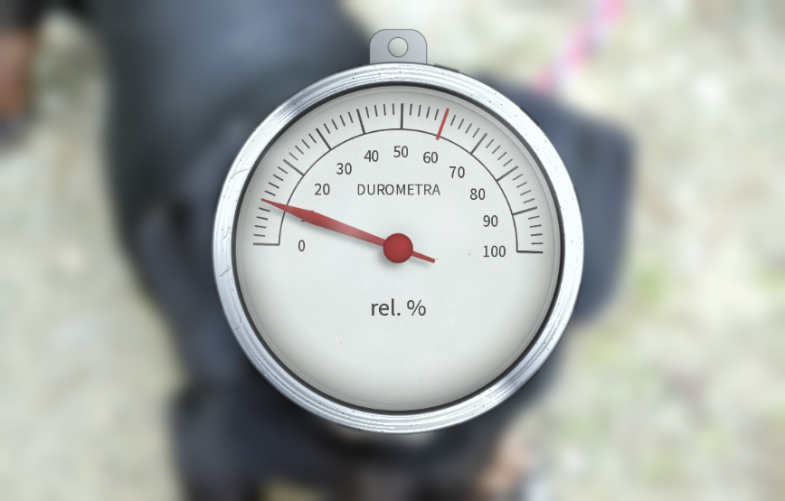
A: 10 %
